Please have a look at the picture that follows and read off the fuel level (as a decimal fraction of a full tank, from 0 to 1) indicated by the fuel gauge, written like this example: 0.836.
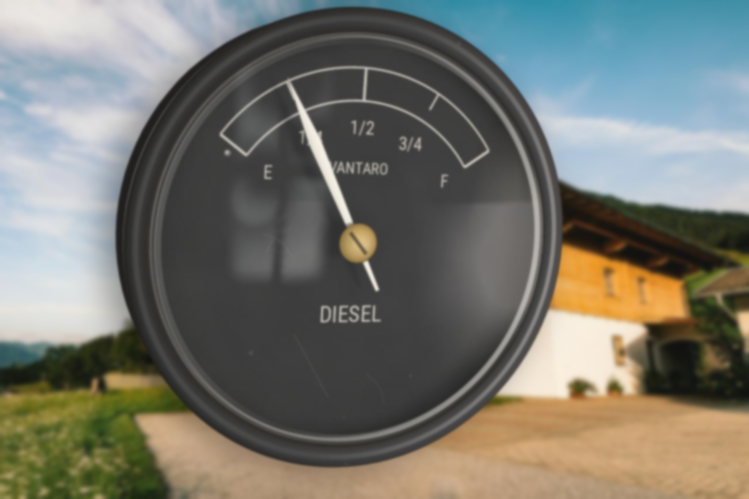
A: 0.25
